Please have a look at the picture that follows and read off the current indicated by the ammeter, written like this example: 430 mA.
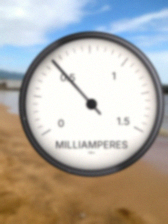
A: 0.5 mA
